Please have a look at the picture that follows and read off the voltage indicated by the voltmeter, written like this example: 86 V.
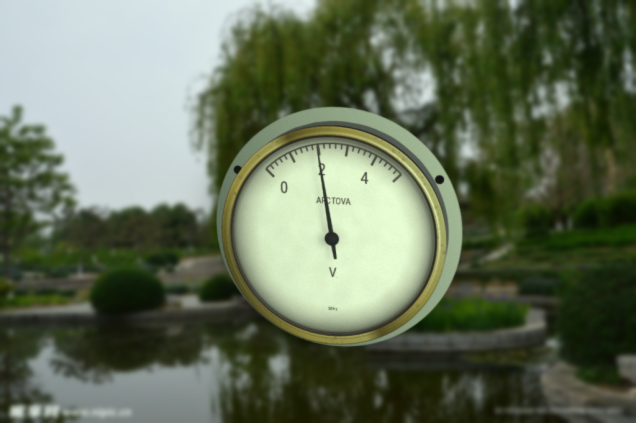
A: 2 V
